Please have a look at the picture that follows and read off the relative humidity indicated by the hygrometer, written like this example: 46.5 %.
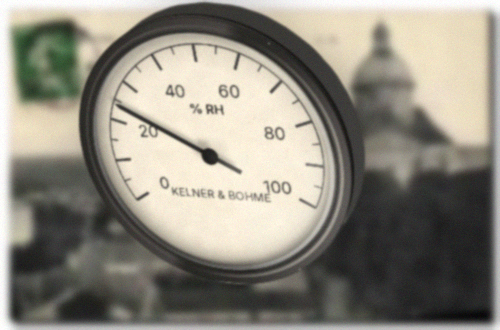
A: 25 %
